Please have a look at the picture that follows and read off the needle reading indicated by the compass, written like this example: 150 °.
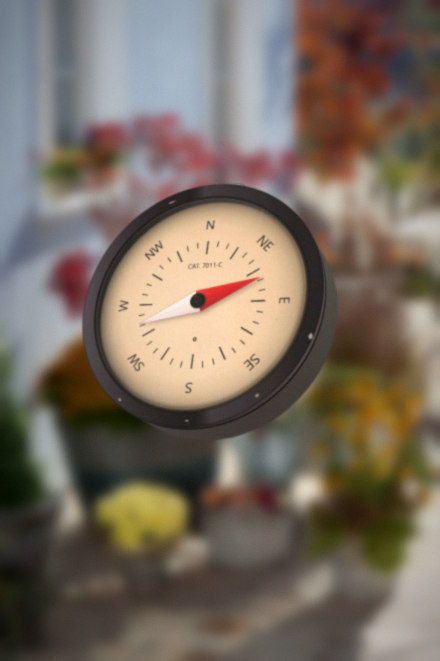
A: 70 °
